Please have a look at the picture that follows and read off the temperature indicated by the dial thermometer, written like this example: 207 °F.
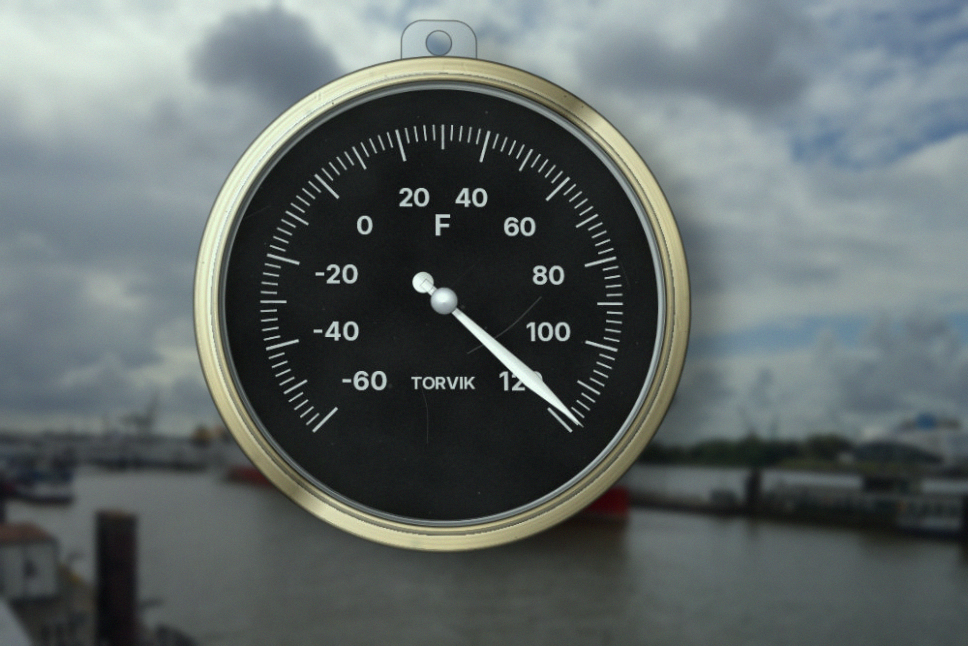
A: 118 °F
